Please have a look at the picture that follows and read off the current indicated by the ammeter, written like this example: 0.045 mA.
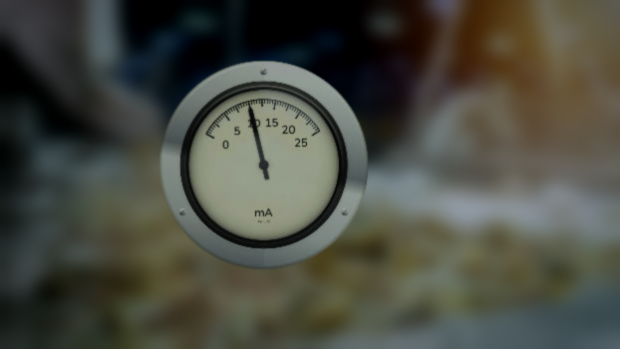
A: 10 mA
